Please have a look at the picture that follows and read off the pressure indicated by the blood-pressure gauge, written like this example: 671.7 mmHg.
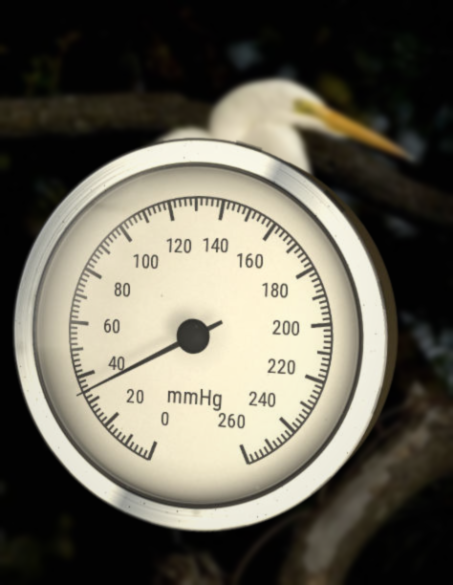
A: 34 mmHg
